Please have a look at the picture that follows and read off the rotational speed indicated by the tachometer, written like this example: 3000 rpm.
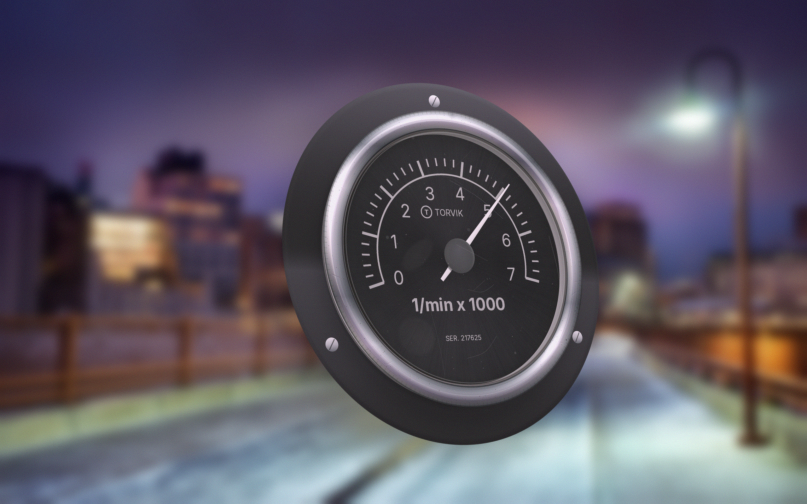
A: 5000 rpm
